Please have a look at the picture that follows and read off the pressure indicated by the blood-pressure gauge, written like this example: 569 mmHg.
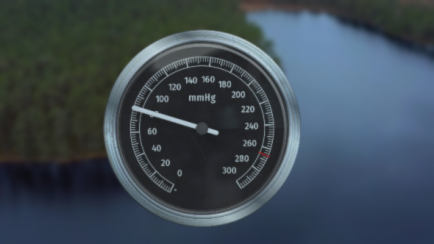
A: 80 mmHg
